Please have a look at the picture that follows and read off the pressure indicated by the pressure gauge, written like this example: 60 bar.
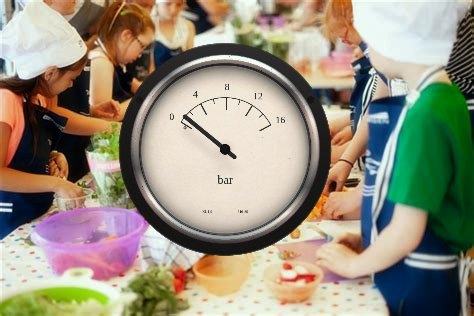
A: 1 bar
